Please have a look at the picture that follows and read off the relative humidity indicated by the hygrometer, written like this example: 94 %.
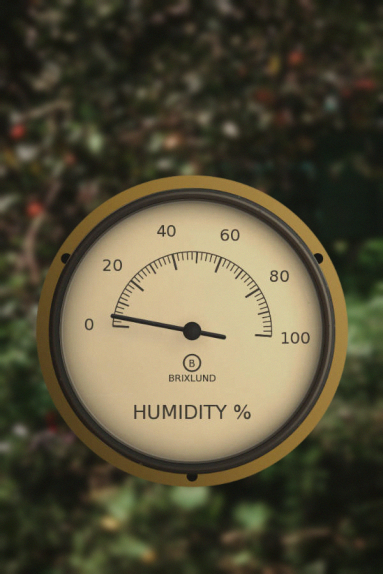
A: 4 %
